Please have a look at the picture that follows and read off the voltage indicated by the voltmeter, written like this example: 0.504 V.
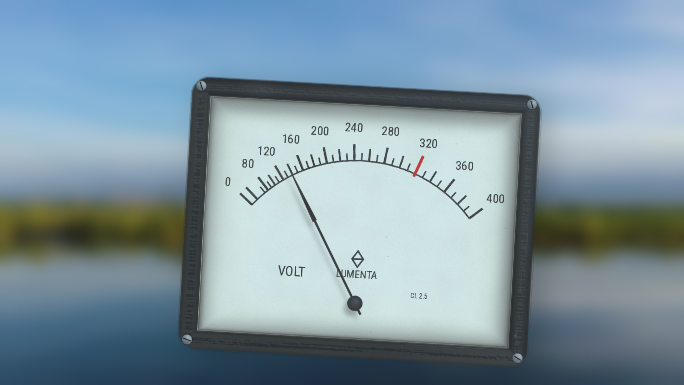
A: 140 V
